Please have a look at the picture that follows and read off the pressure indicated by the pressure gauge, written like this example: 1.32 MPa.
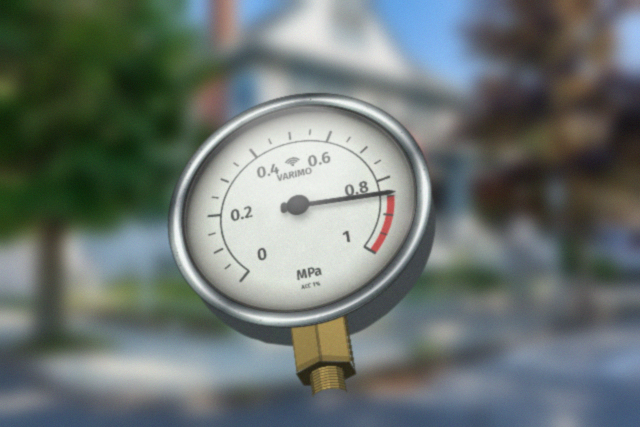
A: 0.85 MPa
